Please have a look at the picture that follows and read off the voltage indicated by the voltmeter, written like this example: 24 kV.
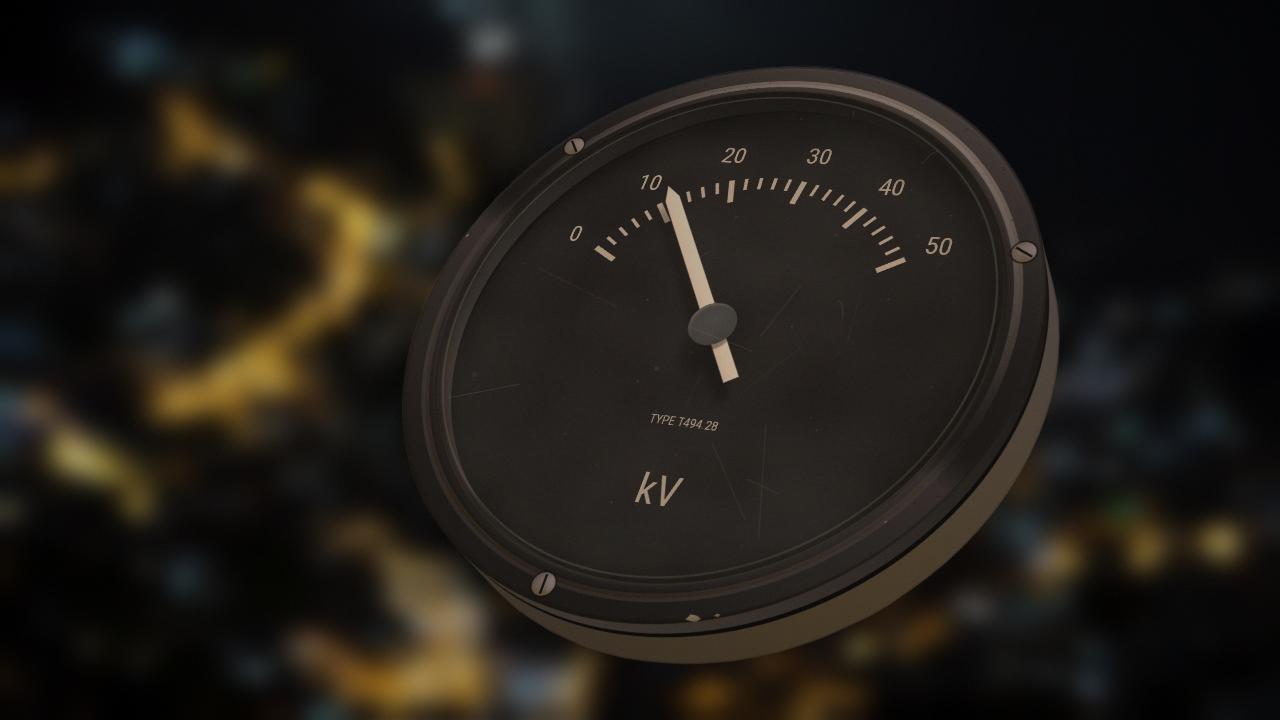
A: 12 kV
